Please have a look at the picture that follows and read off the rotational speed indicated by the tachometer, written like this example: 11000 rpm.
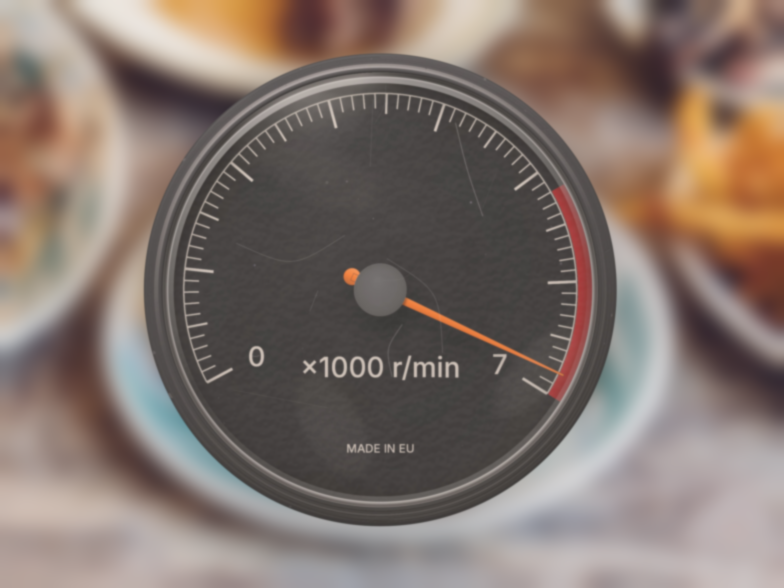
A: 6800 rpm
